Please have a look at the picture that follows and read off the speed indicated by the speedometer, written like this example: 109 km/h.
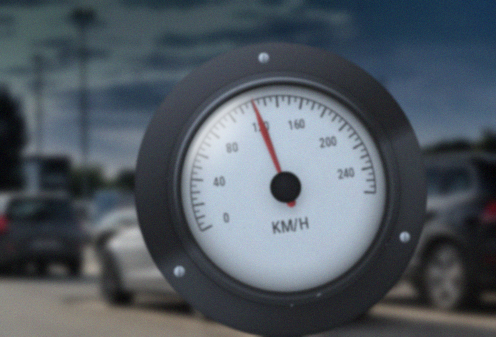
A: 120 km/h
